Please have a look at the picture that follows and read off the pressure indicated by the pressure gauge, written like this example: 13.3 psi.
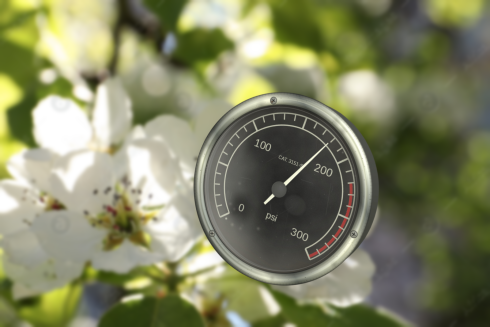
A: 180 psi
